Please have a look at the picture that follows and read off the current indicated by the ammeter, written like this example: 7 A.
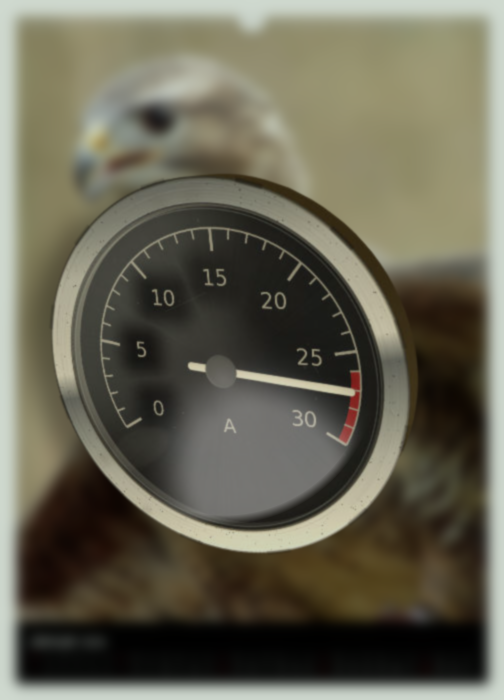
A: 27 A
